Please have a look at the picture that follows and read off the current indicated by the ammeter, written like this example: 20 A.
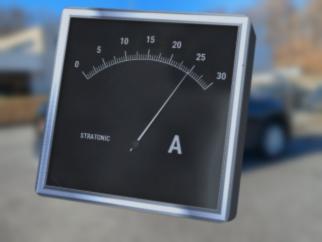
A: 25 A
